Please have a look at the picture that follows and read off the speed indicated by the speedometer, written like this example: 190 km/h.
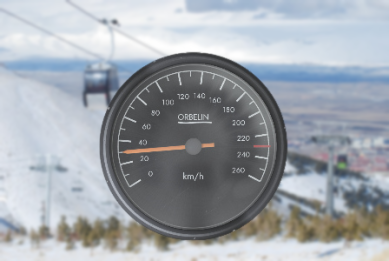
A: 30 km/h
